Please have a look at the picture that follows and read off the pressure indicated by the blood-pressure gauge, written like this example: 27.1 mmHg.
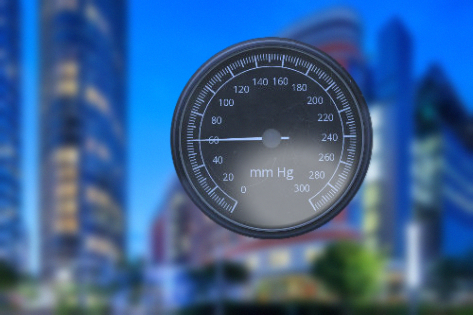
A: 60 mmHg
